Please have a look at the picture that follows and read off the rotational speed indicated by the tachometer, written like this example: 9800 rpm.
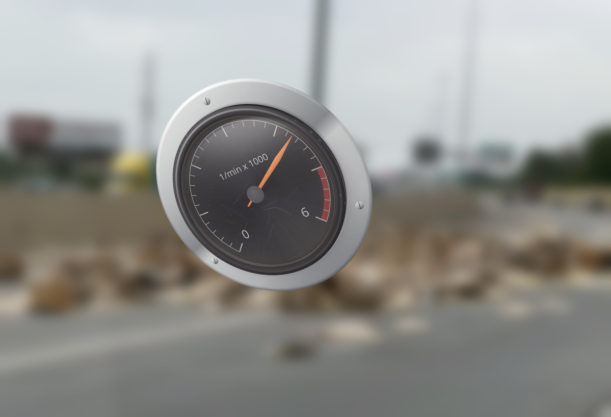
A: 4300 rpm
